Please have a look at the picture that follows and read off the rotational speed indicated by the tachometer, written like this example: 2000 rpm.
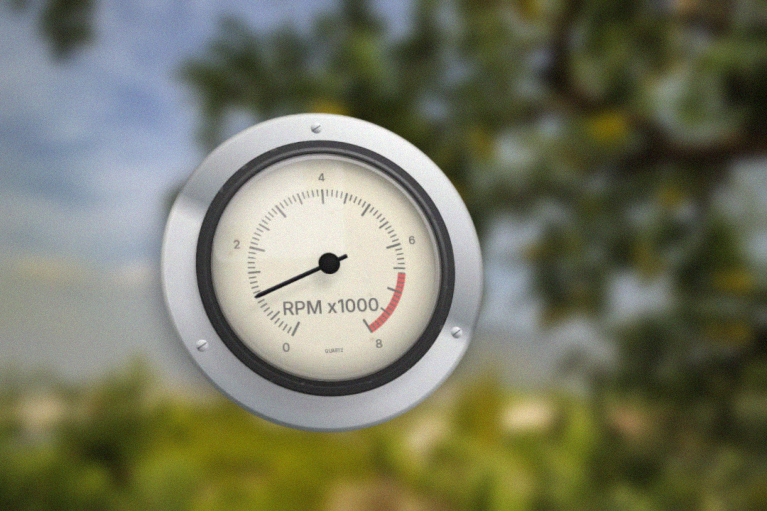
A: 1000 rpm
